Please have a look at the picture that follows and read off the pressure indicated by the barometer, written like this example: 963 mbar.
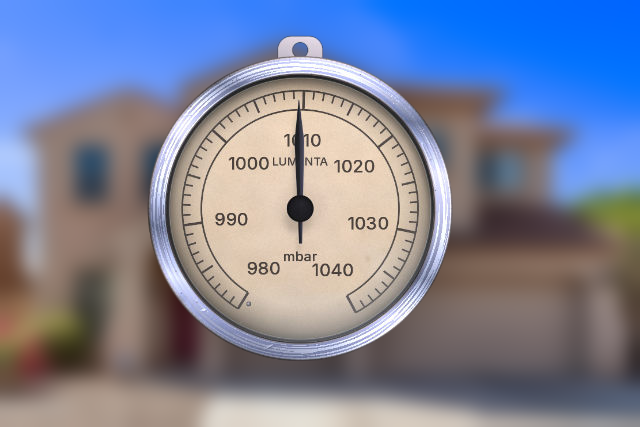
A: 1009.5 mbar
